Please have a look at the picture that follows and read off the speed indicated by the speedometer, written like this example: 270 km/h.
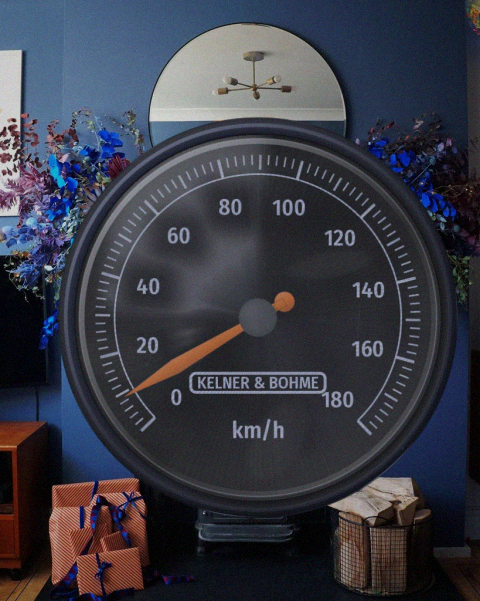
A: 9 km/h
